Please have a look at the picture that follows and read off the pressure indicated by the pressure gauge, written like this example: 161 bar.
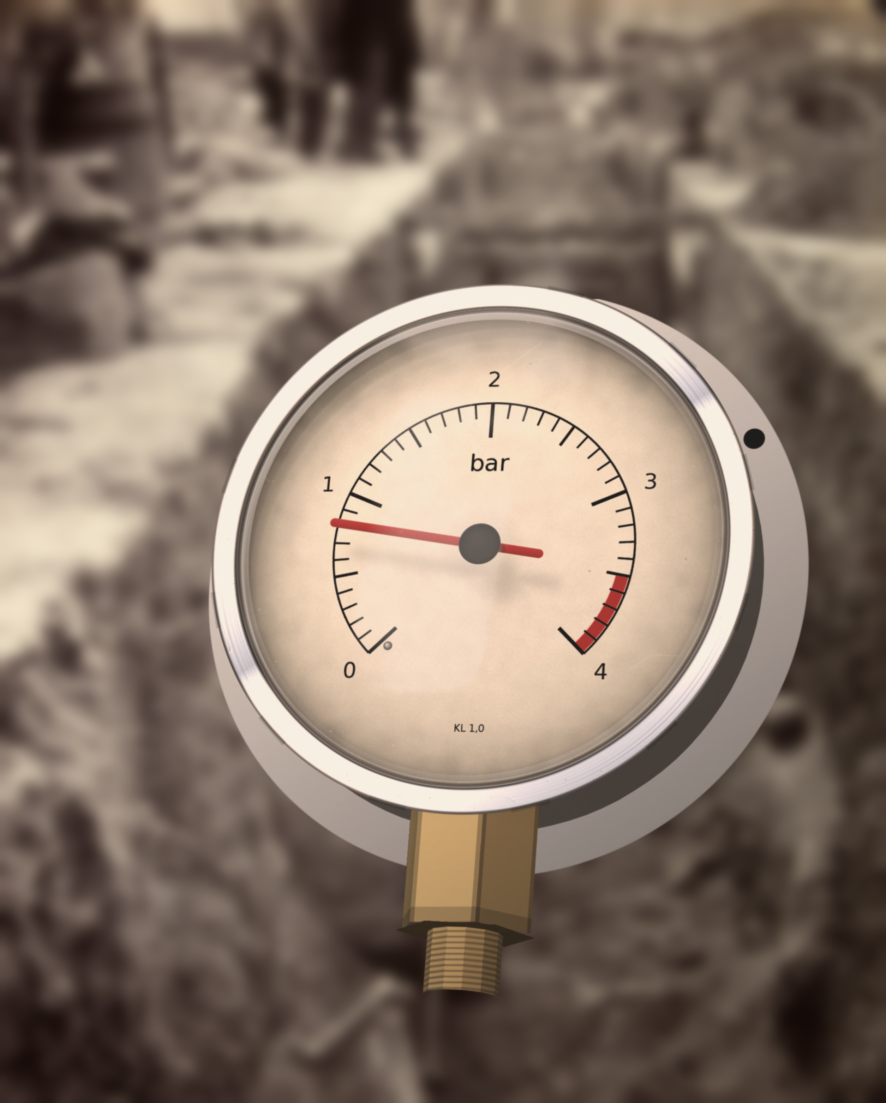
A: 0.8 bar
